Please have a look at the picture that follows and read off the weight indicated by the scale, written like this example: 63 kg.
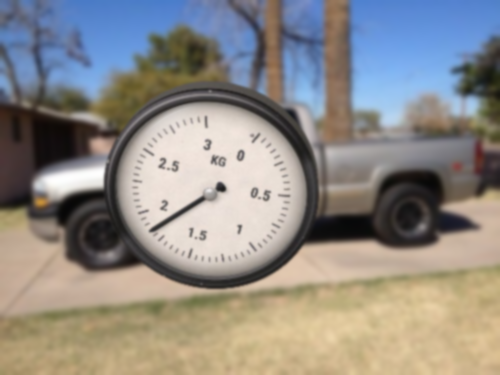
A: 1.85 kg
